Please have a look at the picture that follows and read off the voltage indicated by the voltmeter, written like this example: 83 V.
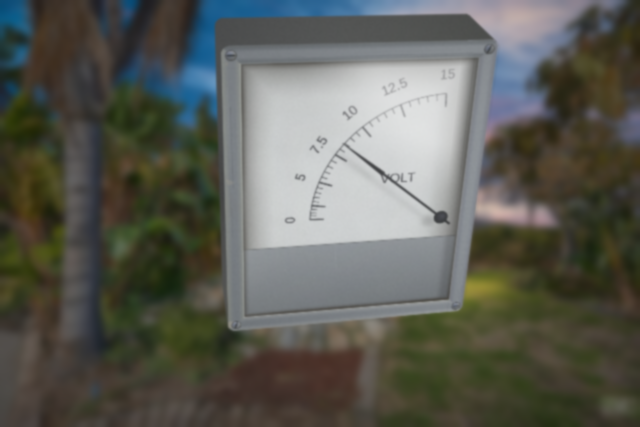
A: 8.5 V
